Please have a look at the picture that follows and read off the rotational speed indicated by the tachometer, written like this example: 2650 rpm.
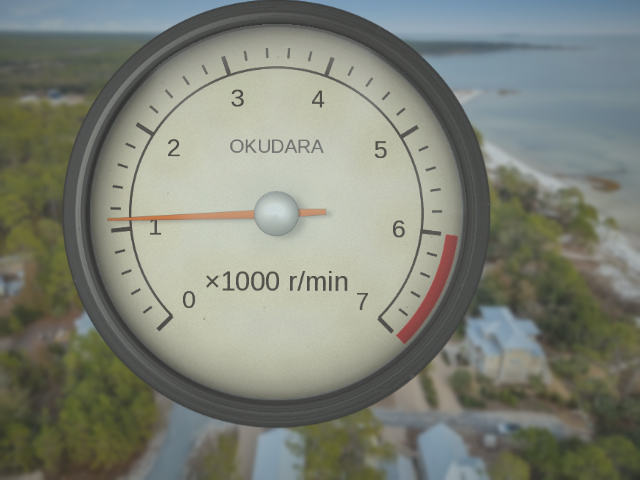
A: 1100 rpm
